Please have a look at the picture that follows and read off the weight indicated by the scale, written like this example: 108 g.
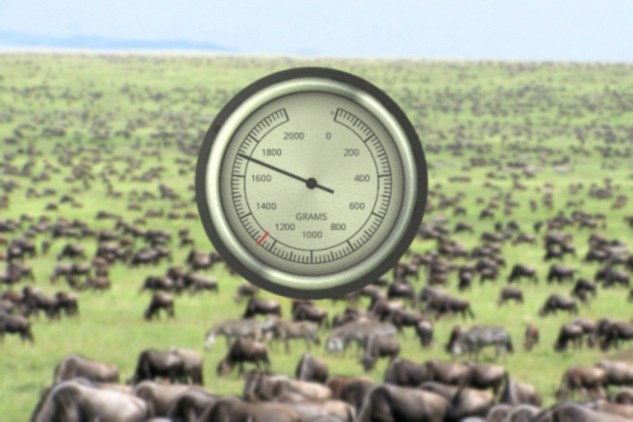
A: 1700 g
